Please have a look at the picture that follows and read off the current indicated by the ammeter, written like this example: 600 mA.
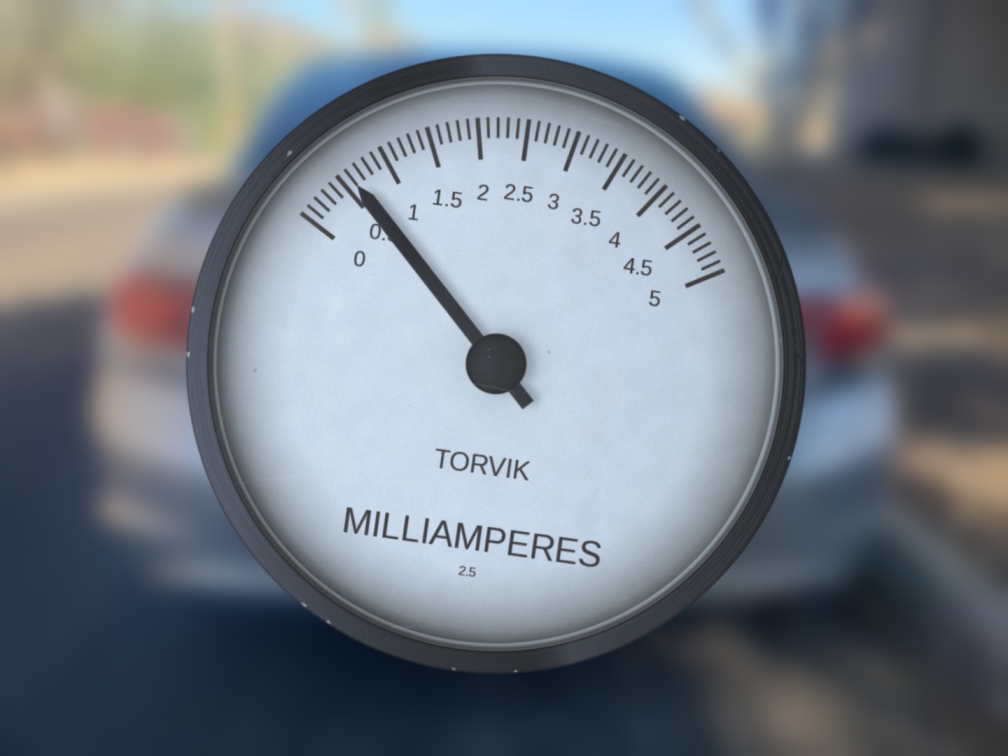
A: 0.6 mA
